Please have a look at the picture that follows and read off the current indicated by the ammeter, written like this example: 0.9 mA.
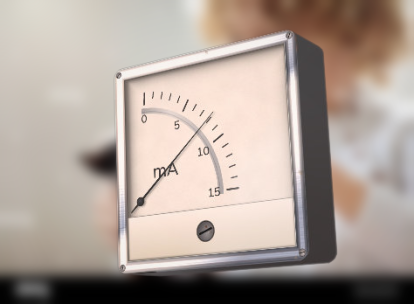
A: 8 mA
